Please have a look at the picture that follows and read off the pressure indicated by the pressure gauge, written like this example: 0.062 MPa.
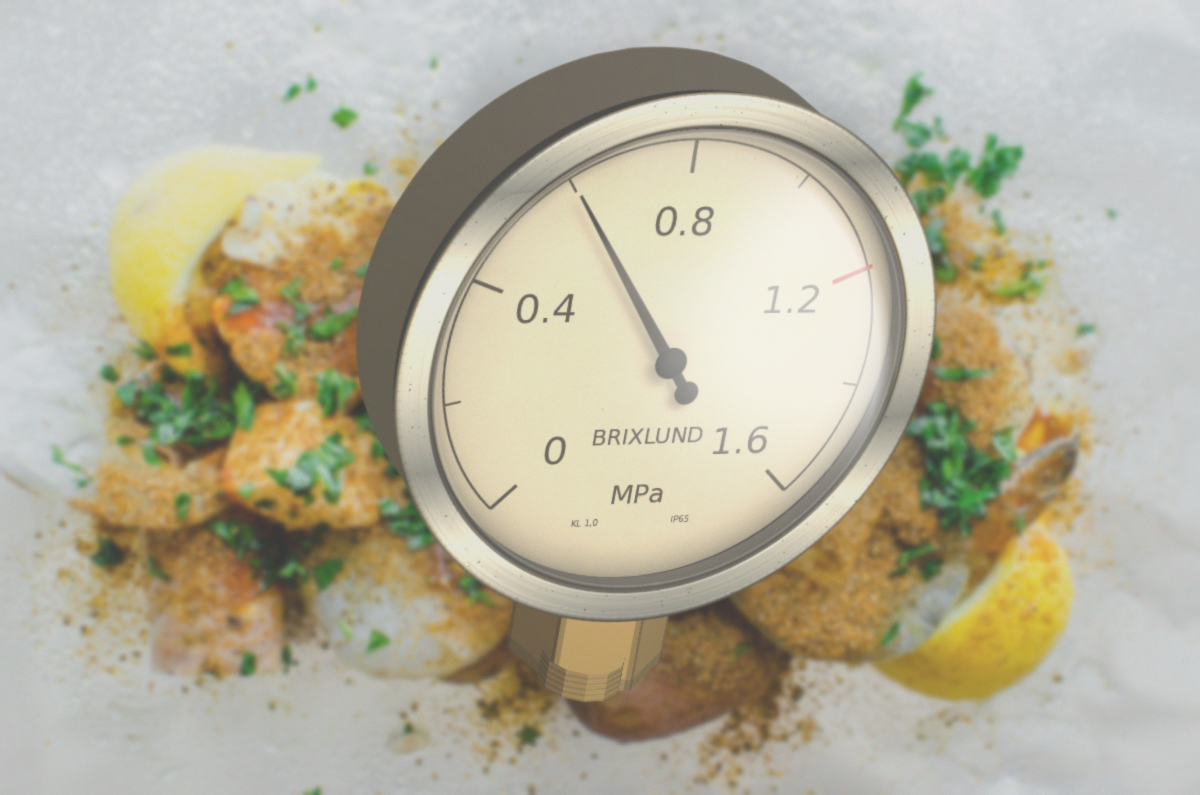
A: 0.6 MPa
